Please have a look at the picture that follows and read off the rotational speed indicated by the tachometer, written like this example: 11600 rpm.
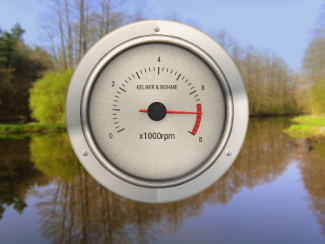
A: 7000 rpm
